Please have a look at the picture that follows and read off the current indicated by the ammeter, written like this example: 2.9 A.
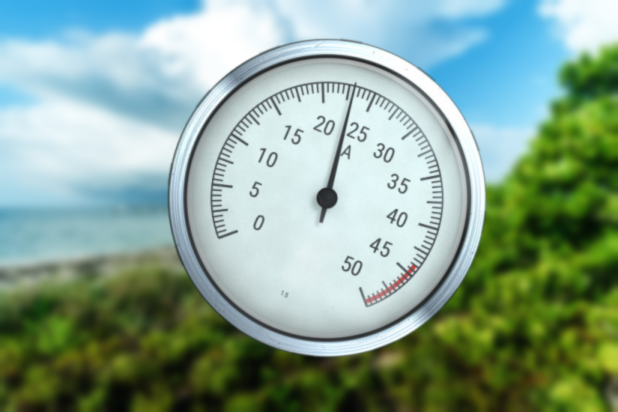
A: 23 A
